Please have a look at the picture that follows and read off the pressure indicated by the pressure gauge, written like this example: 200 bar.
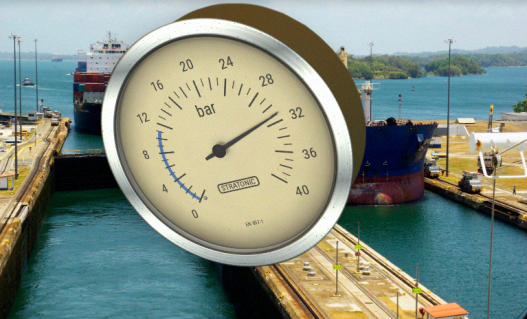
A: 31 bar
